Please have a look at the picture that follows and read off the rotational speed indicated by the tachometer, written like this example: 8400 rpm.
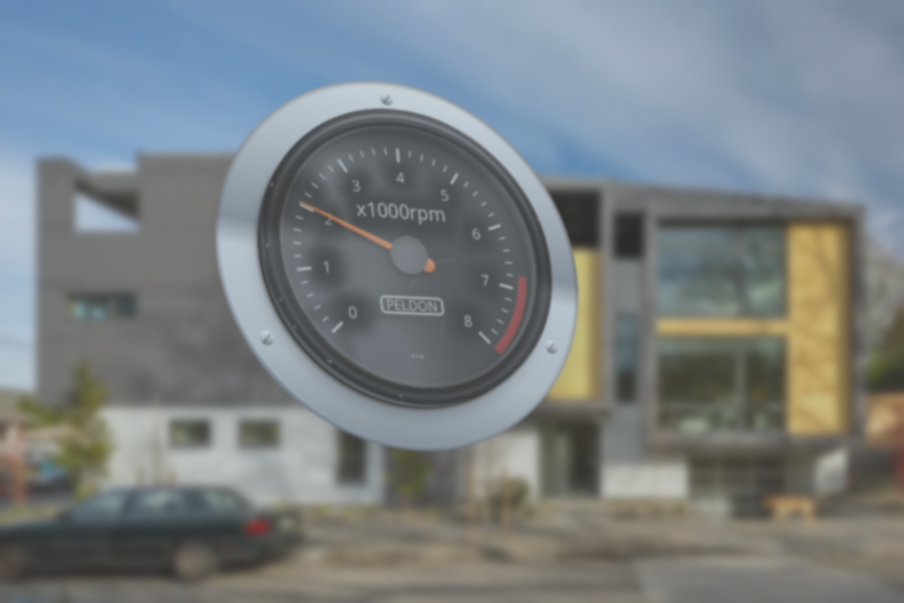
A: 2000 rpm
